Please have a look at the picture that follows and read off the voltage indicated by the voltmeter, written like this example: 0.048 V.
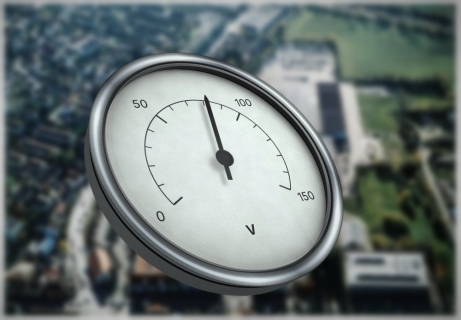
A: 80 V
